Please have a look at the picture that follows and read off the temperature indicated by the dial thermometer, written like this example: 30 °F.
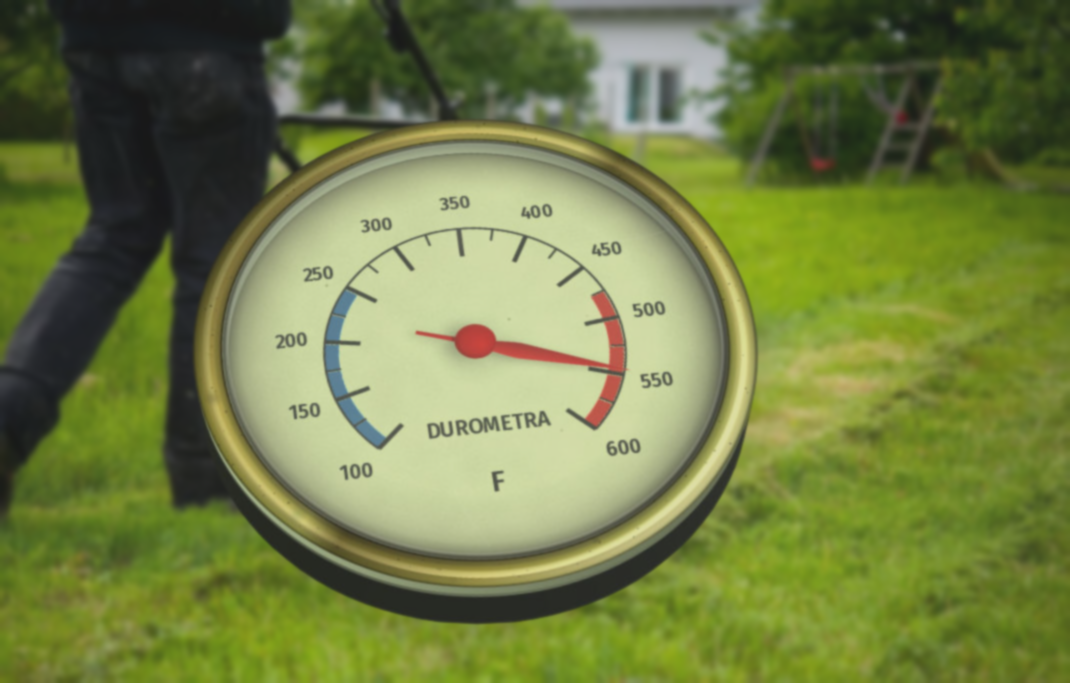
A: 550 °F
